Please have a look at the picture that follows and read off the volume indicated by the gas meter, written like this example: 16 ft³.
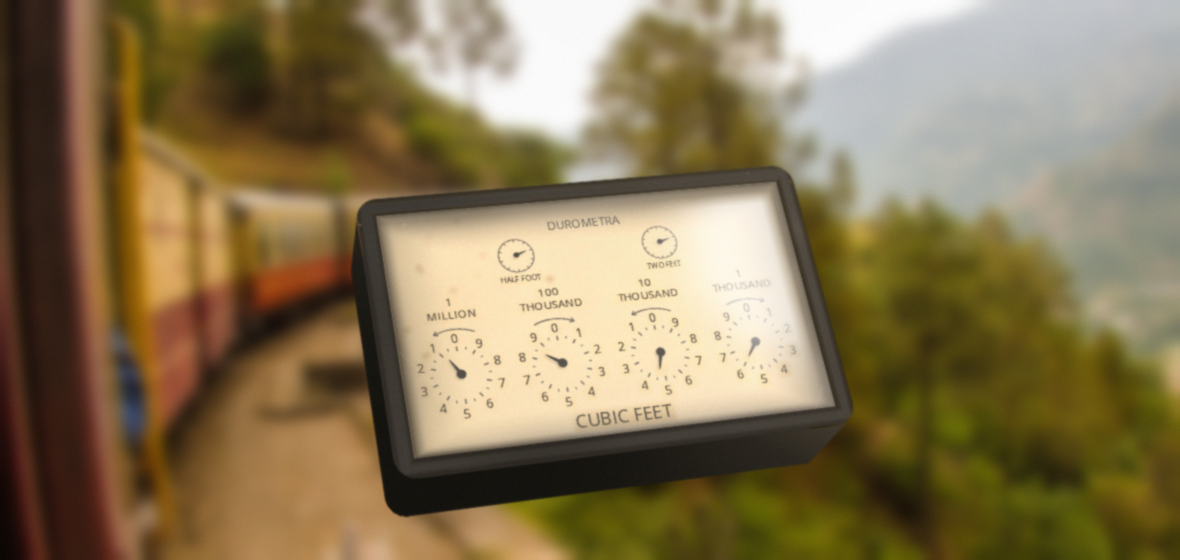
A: 84600 ft³
